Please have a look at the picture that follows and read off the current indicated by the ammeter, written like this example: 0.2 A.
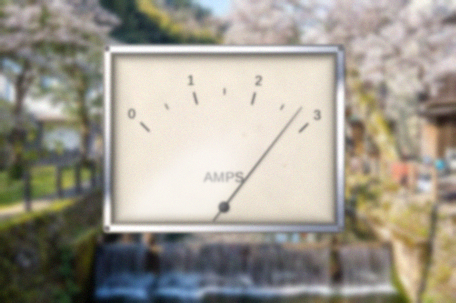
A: 2.75 A
